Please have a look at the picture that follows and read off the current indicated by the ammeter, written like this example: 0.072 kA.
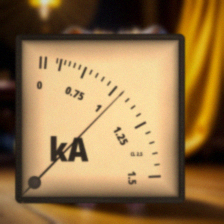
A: 1.05 kA
